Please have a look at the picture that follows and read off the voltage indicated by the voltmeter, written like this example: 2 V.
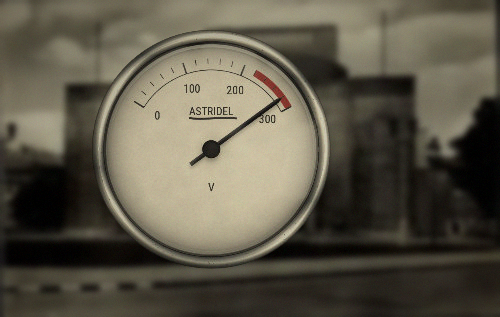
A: 280 V
